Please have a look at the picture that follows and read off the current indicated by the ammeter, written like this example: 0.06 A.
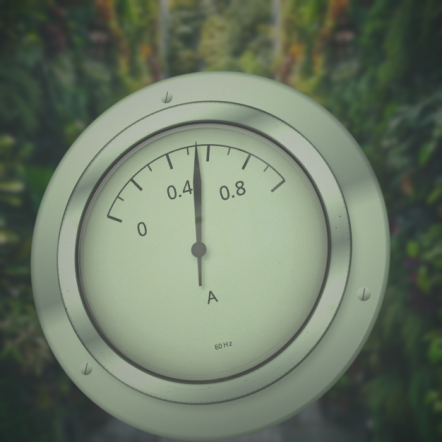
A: 0.55 A
